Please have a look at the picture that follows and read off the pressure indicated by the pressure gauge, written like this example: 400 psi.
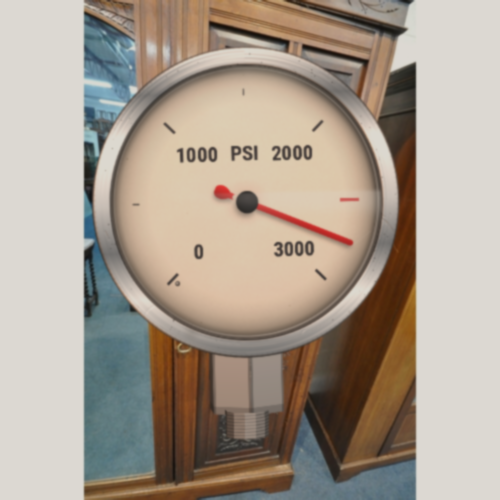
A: 2750 psi
